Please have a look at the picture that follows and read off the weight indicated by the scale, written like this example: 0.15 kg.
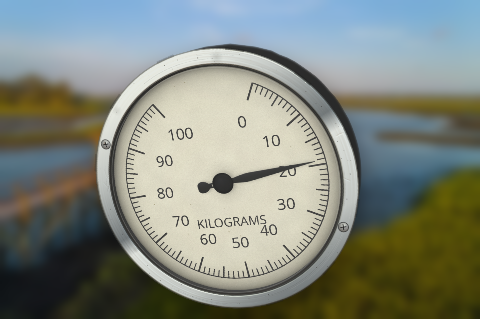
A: 19 kg
